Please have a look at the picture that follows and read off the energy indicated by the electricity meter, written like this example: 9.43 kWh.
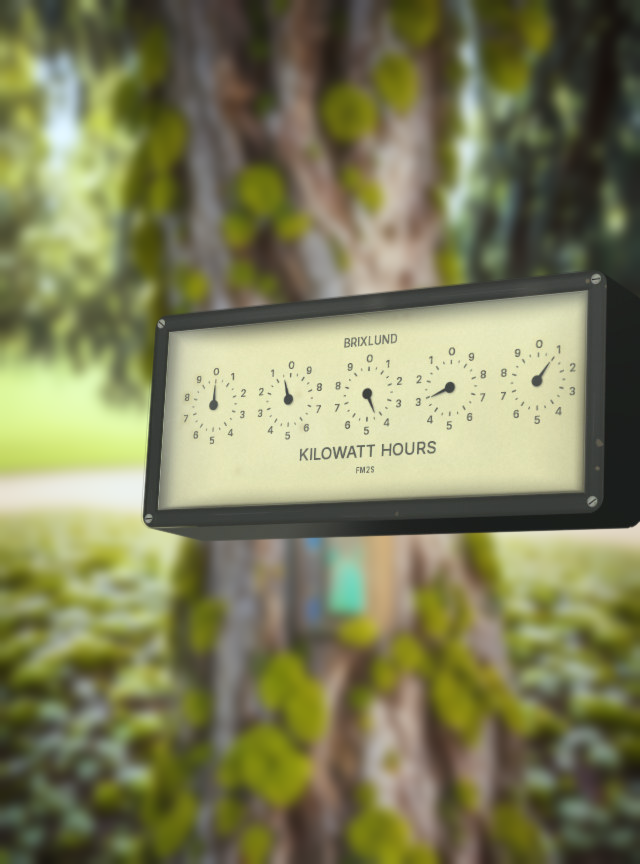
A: 431 kWh
